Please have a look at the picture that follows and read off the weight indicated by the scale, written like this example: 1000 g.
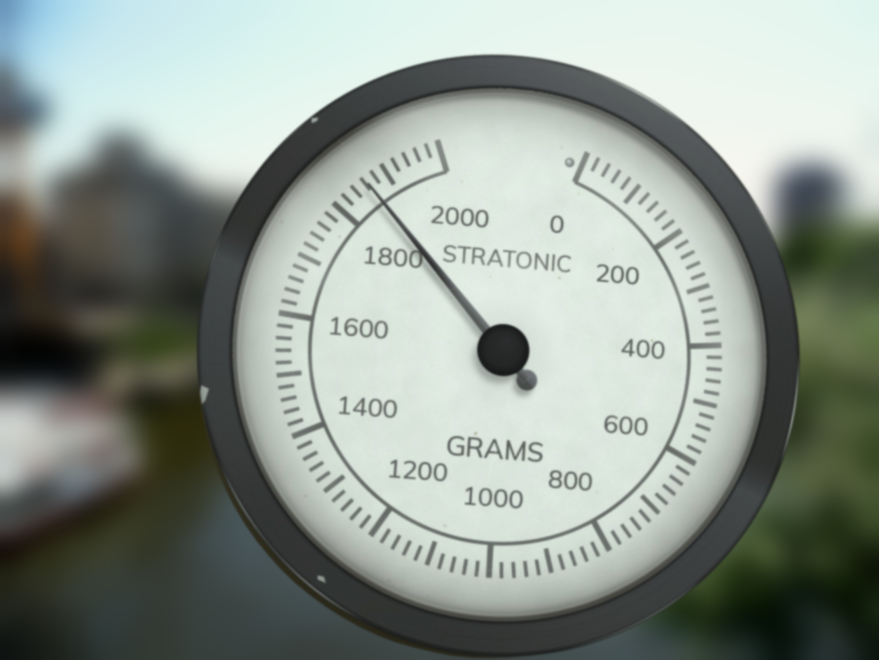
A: 1860 g
